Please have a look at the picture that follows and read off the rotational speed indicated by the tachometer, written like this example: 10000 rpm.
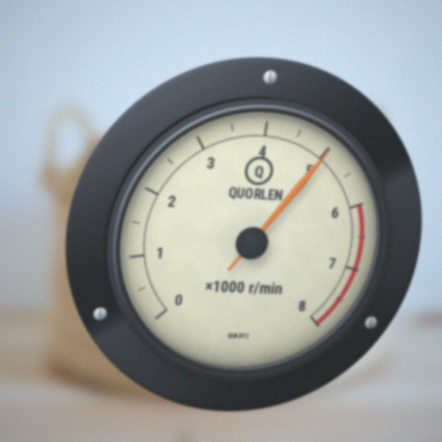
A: 5000 rpm
